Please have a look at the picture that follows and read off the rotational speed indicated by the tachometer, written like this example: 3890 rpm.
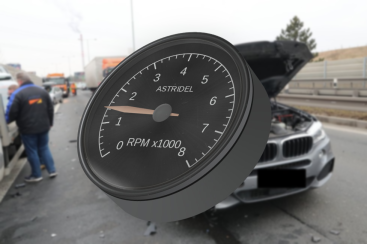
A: 1400 rpm
